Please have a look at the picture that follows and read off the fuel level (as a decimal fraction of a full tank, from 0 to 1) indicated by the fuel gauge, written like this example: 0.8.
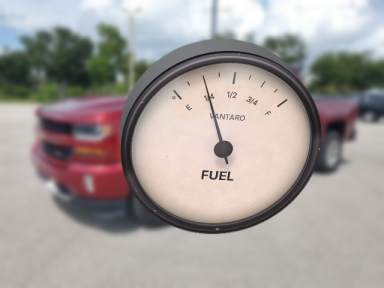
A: 0.25
